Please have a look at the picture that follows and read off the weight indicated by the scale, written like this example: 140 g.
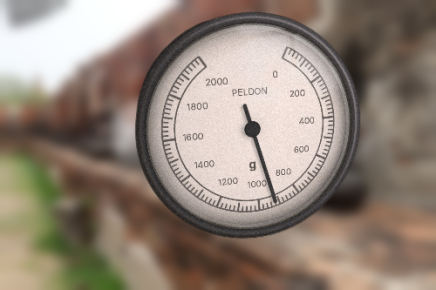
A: 920 g
